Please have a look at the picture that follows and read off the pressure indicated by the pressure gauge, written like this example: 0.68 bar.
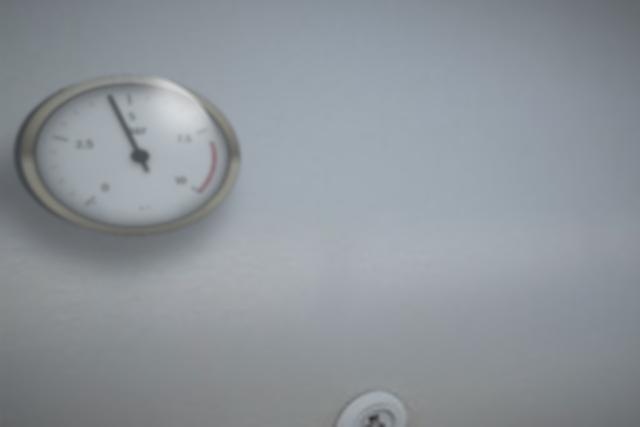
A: 4.5 bar
